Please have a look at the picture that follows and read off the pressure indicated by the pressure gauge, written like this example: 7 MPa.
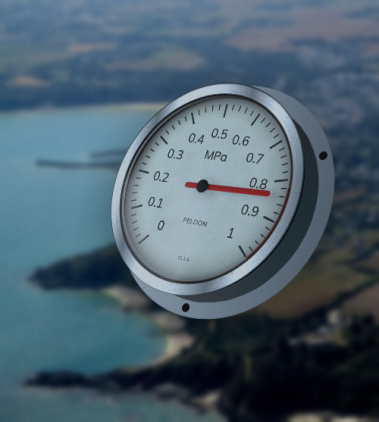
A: 0.84 MPa
